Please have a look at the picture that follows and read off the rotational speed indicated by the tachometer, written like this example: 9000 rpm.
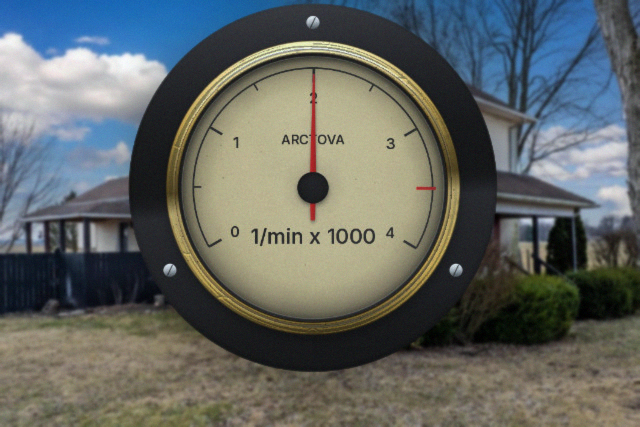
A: 2000 rpm
